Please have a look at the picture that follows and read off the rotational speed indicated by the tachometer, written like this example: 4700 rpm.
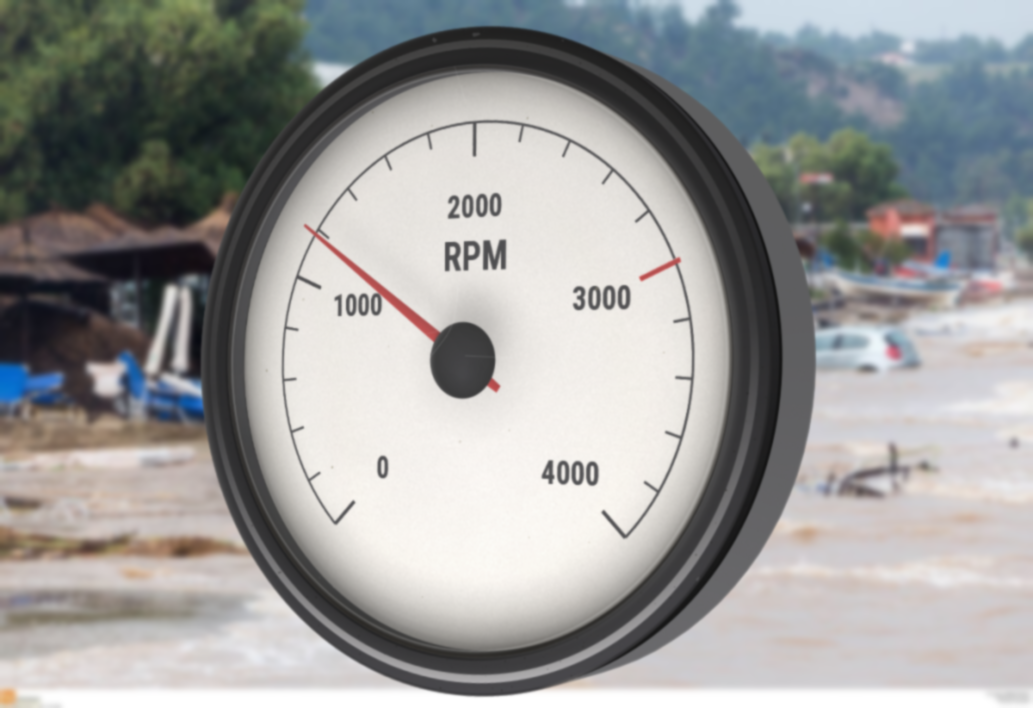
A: 1200 rpm
